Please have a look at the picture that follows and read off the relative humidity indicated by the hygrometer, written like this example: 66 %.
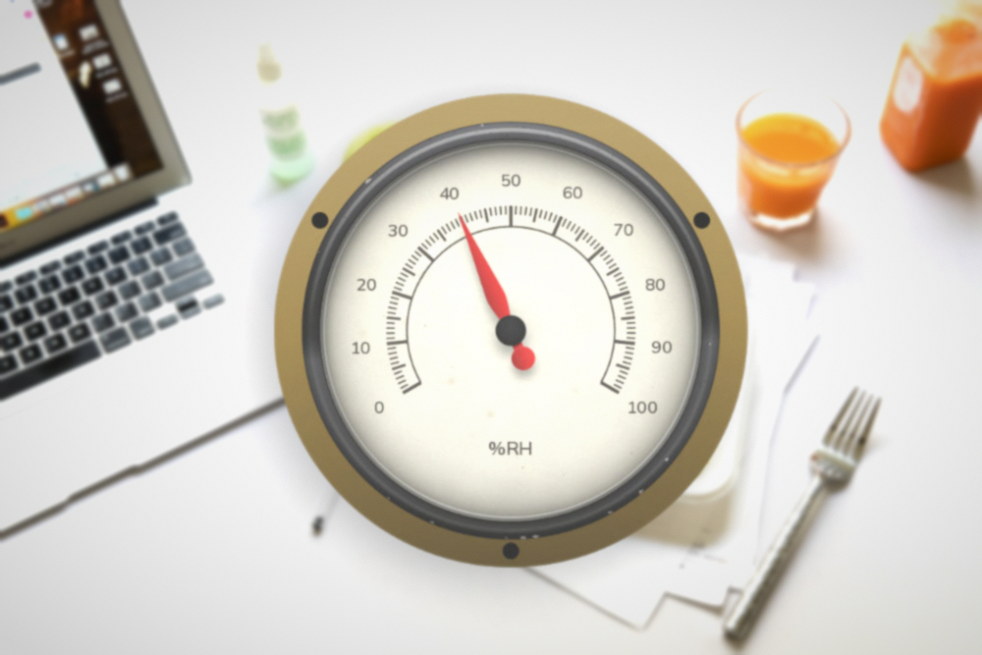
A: 40 %
